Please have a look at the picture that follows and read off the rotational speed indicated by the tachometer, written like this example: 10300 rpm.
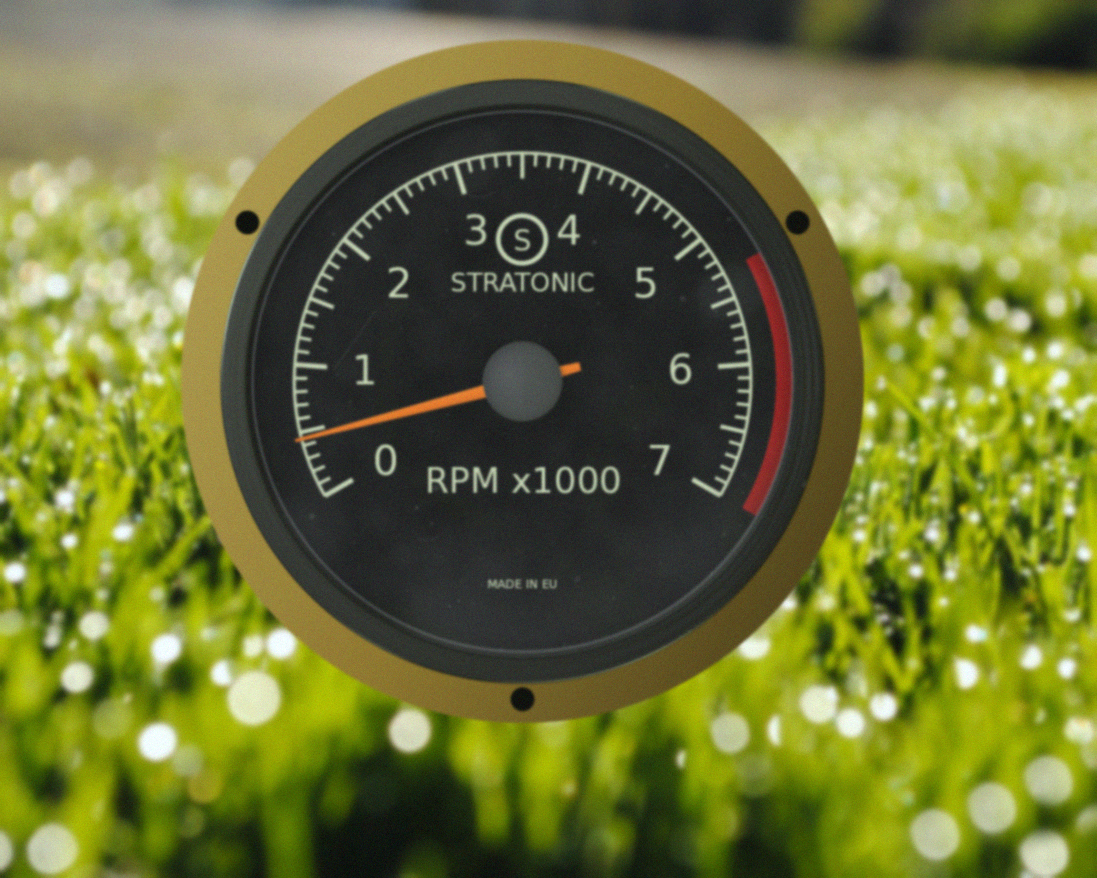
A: 450 rpm
